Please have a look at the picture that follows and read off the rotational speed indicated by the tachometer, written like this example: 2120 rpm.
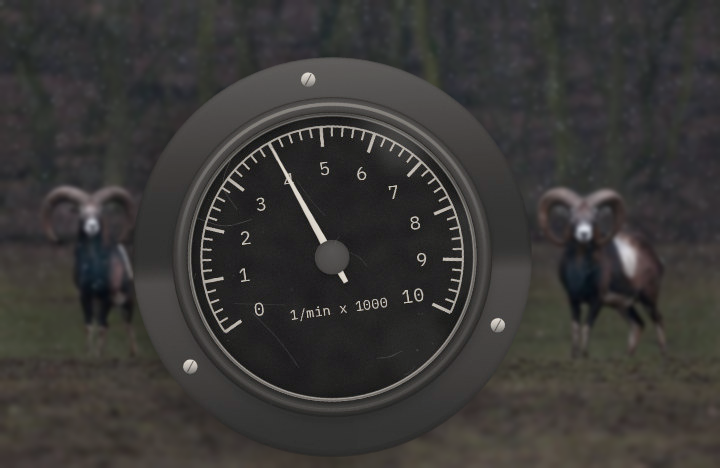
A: 4000 rpm
